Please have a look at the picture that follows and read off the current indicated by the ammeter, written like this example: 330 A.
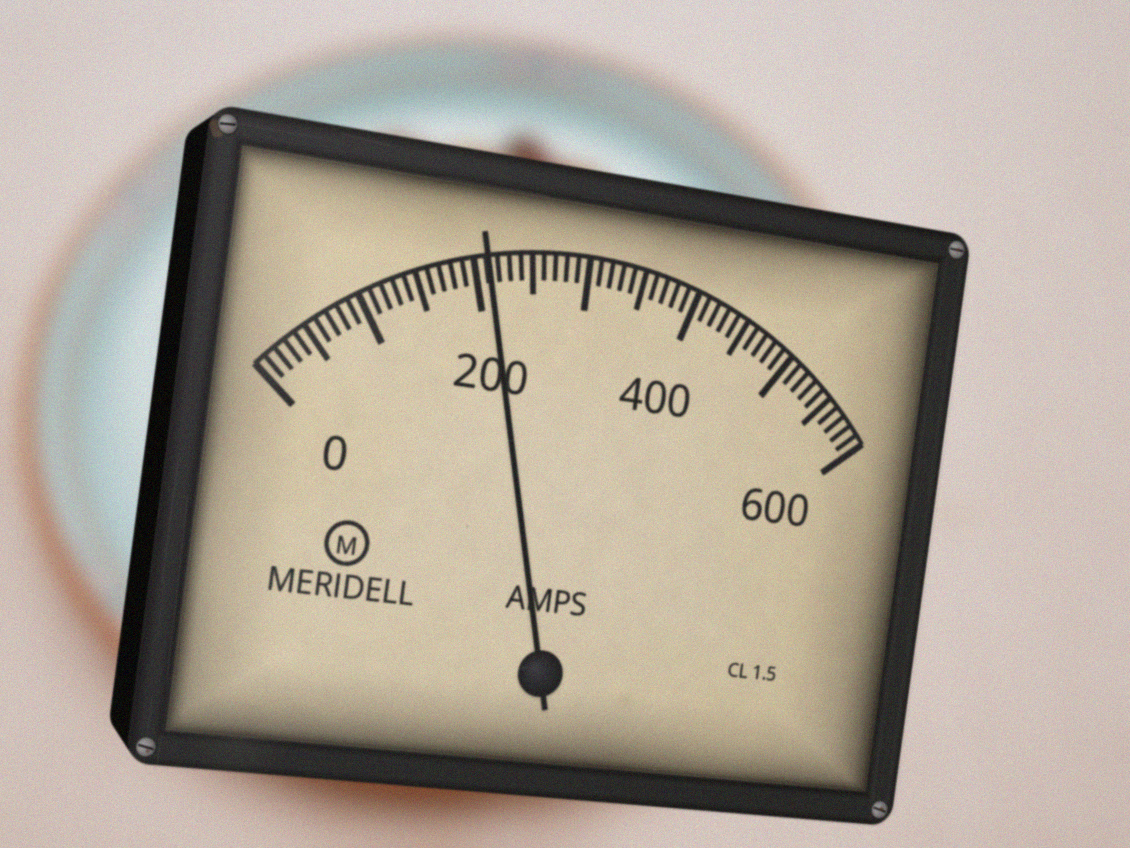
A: 210 A
